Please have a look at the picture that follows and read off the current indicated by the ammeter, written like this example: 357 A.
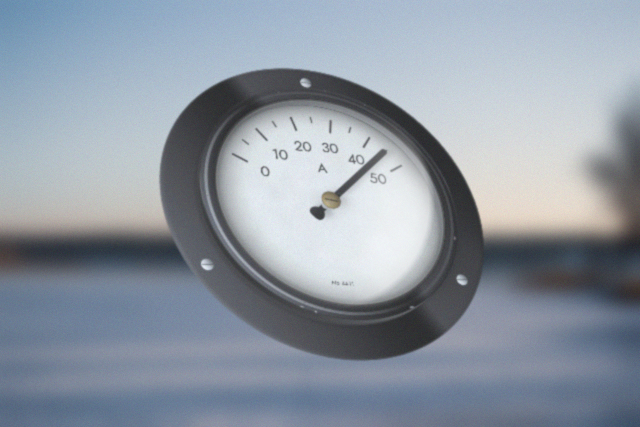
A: 45 A
